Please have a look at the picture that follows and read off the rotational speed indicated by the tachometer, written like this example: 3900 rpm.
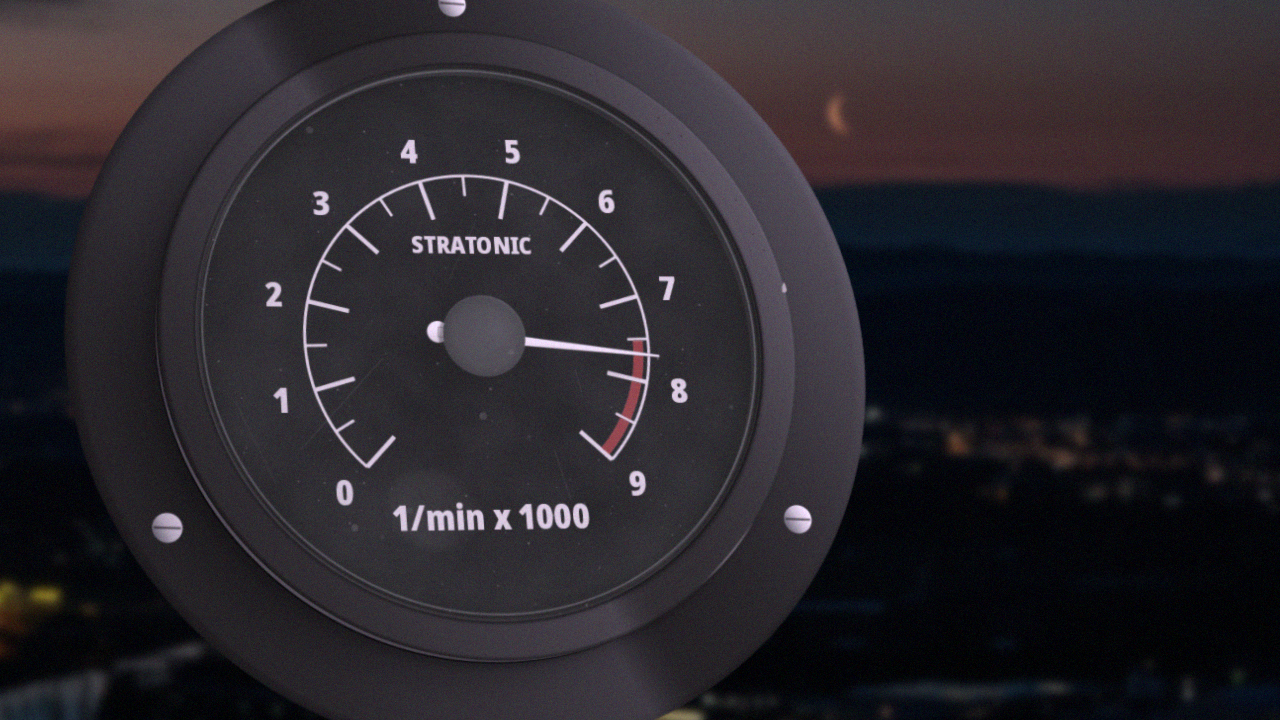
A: 7750 rpm
